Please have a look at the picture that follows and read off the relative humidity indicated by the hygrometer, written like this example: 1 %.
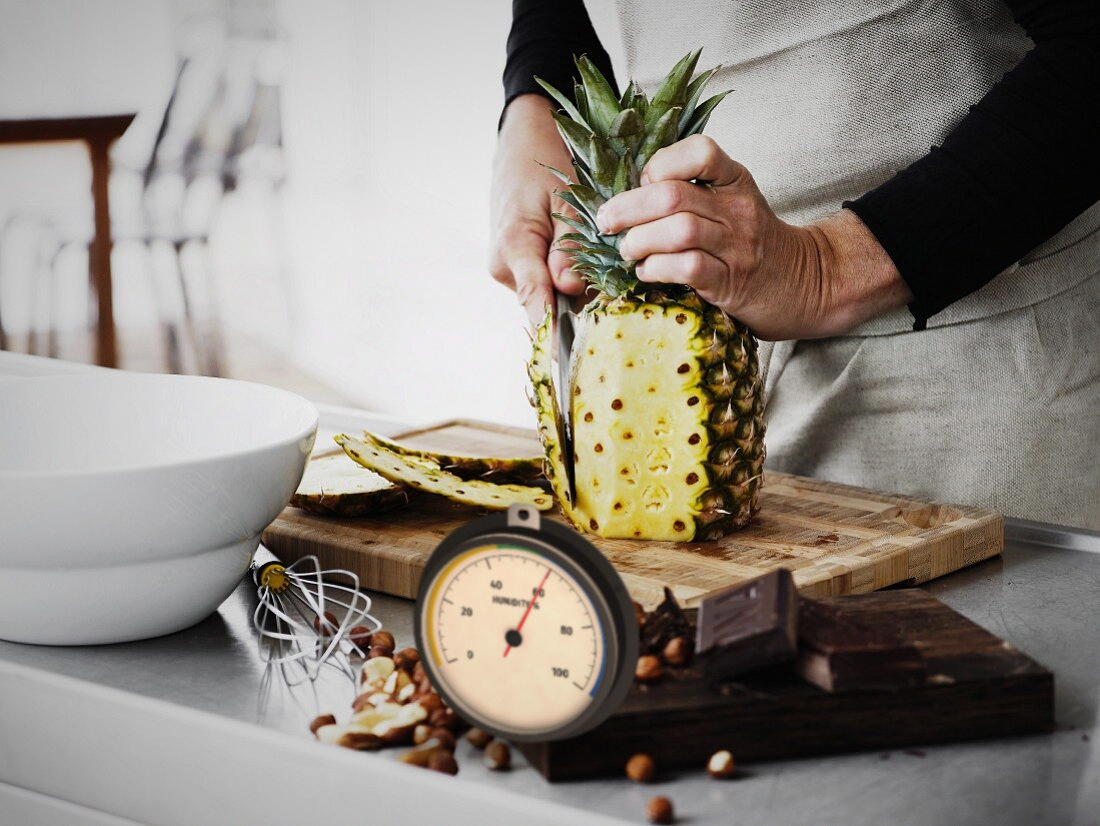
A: 60 %
